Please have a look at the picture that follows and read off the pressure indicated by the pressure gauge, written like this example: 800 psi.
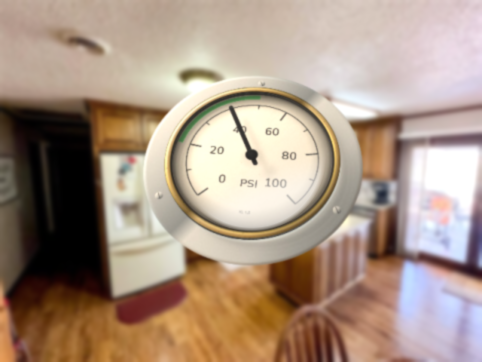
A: 40 psi
